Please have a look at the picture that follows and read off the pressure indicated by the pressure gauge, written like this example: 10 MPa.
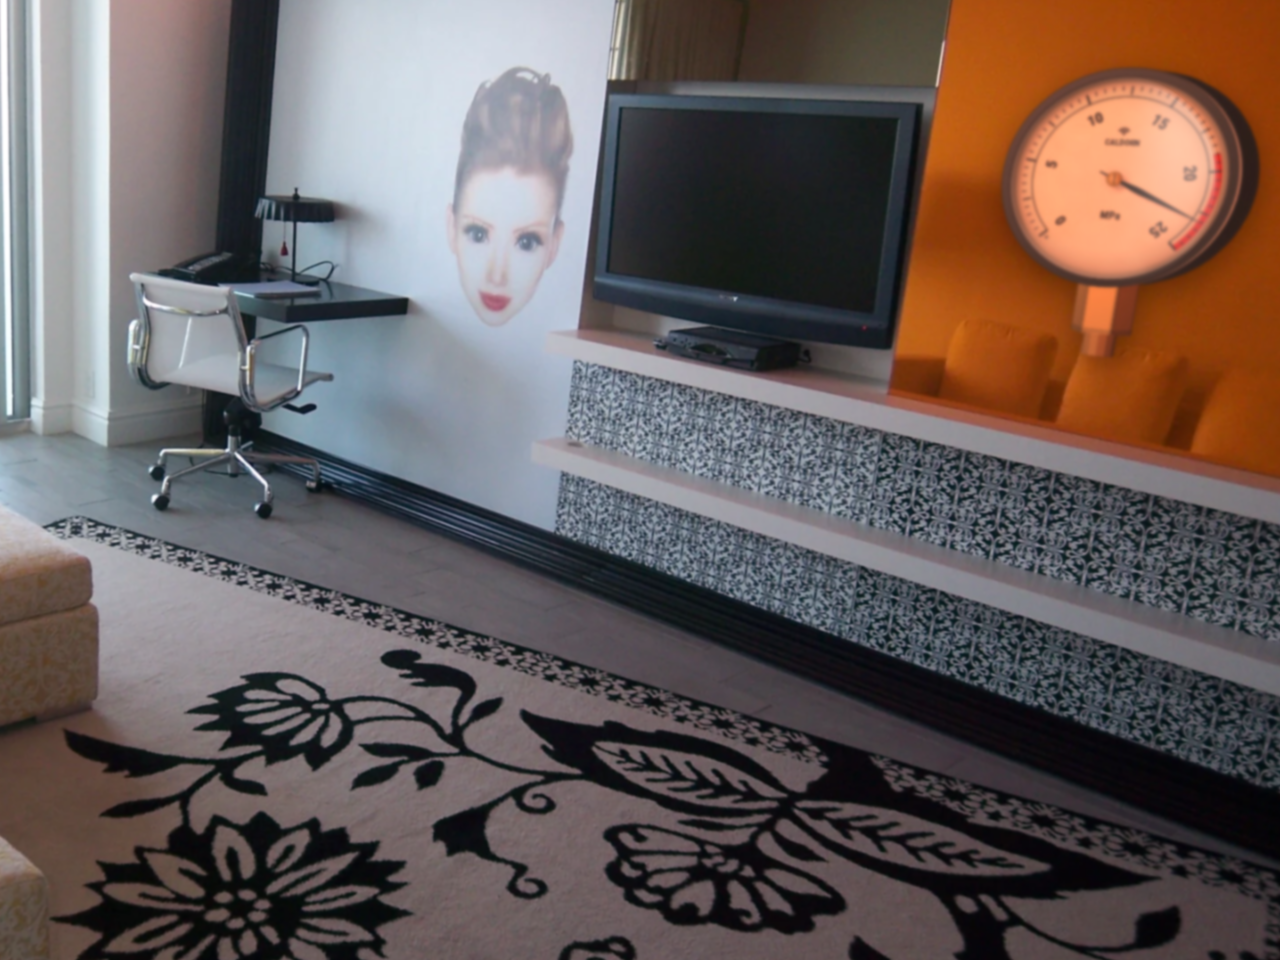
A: 23 MPa
